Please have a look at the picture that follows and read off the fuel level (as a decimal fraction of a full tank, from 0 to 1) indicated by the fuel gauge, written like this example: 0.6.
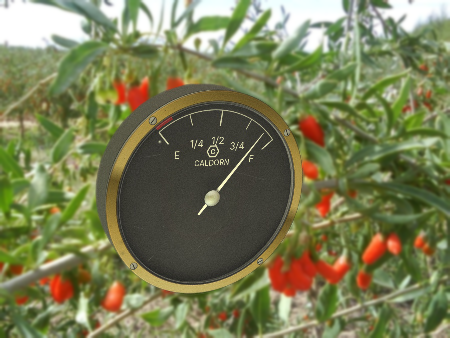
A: 0.875
